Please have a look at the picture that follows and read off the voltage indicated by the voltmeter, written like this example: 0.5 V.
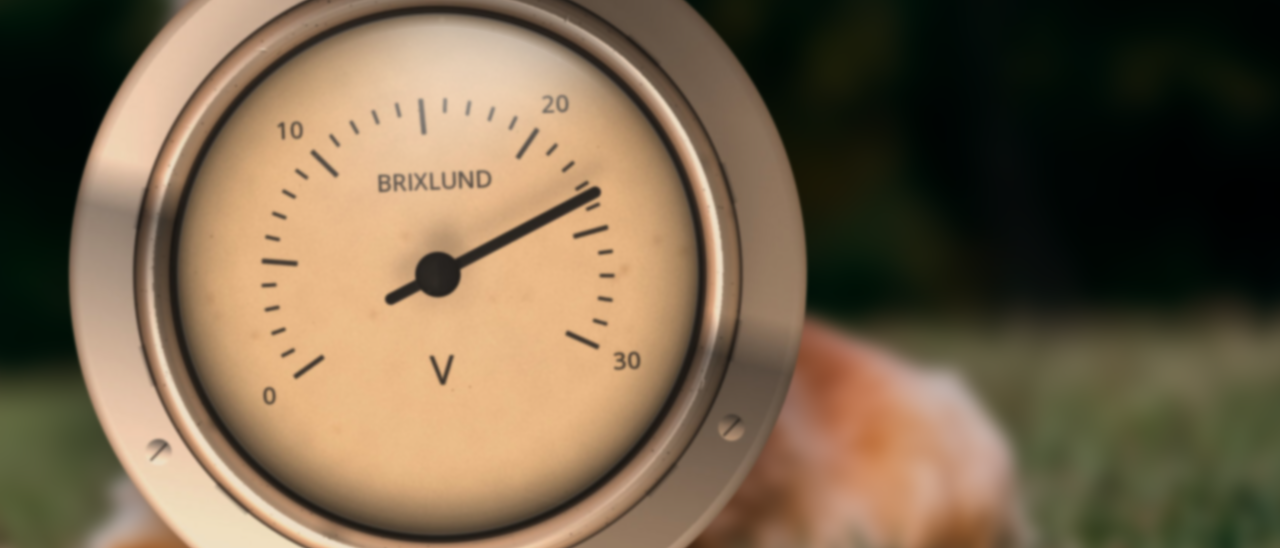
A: 23.5 V
